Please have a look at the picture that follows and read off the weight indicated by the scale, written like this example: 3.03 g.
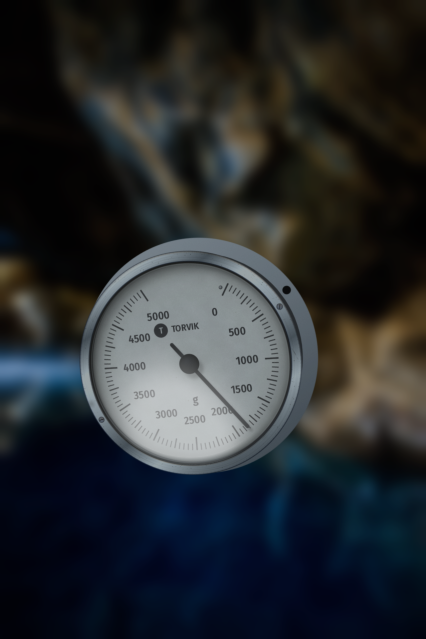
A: 1850 g
